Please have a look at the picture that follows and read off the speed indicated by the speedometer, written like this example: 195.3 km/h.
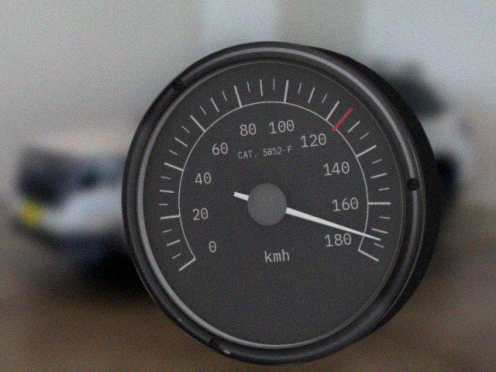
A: 172.5 km/h
